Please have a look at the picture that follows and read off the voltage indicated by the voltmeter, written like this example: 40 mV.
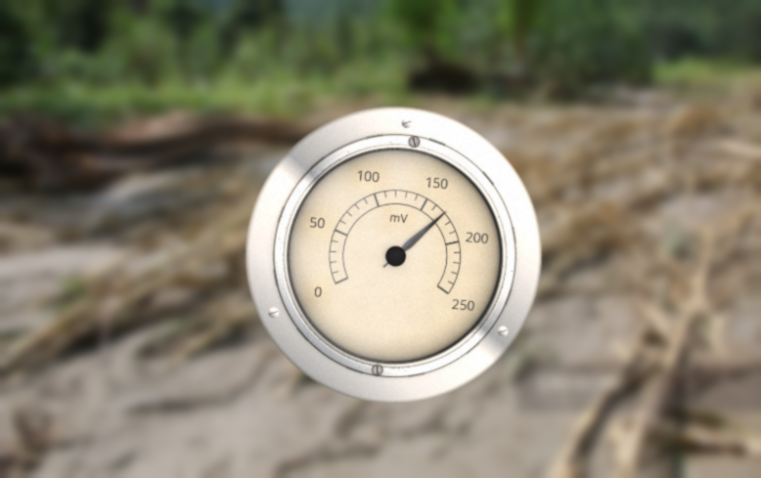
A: 170 mV
